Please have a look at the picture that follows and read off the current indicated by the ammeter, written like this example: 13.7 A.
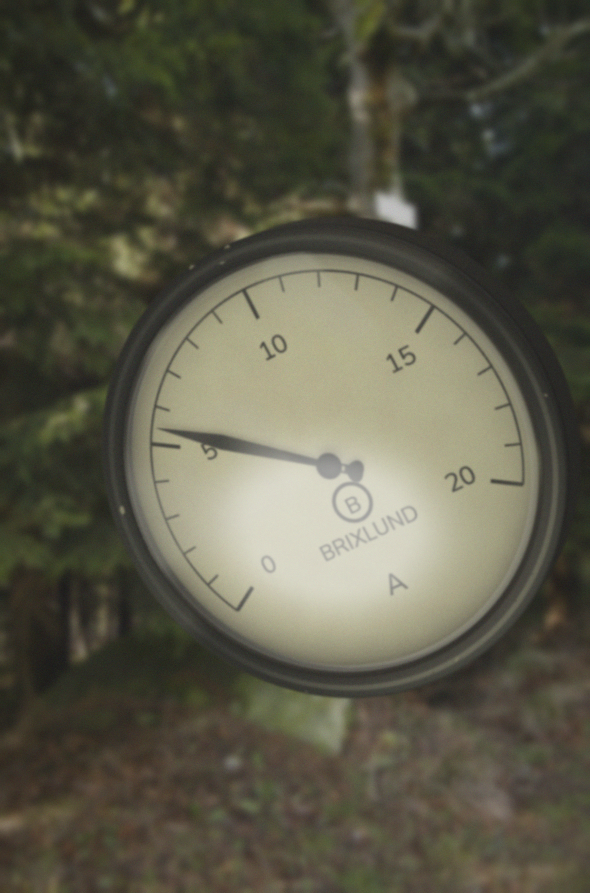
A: 5.5 A
